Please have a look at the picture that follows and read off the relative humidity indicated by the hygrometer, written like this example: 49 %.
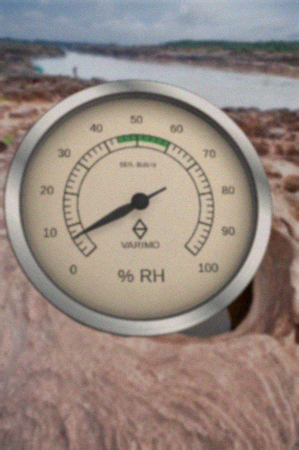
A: 6 %
